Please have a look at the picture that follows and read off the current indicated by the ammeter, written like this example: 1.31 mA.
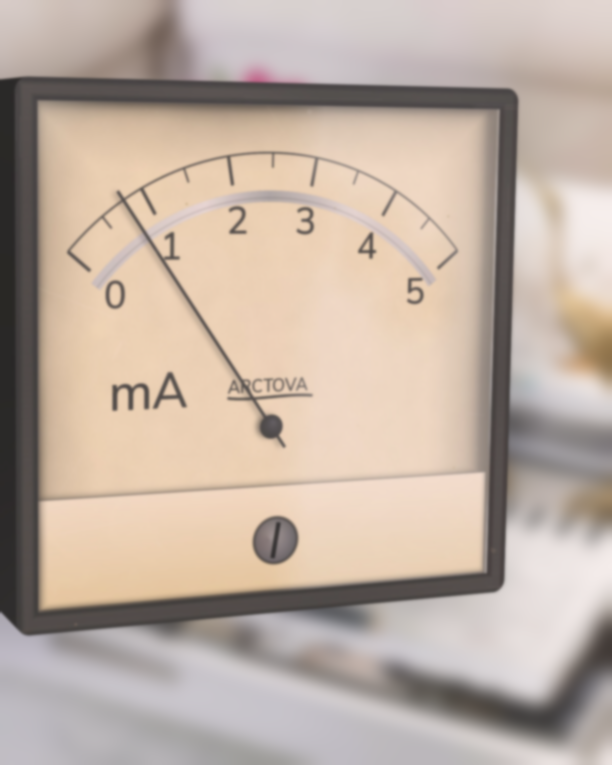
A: 0.75 mA
